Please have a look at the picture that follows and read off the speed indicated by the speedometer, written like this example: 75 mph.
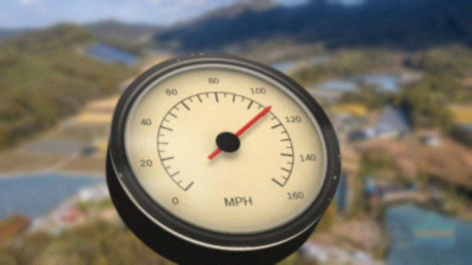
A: 110 mph
